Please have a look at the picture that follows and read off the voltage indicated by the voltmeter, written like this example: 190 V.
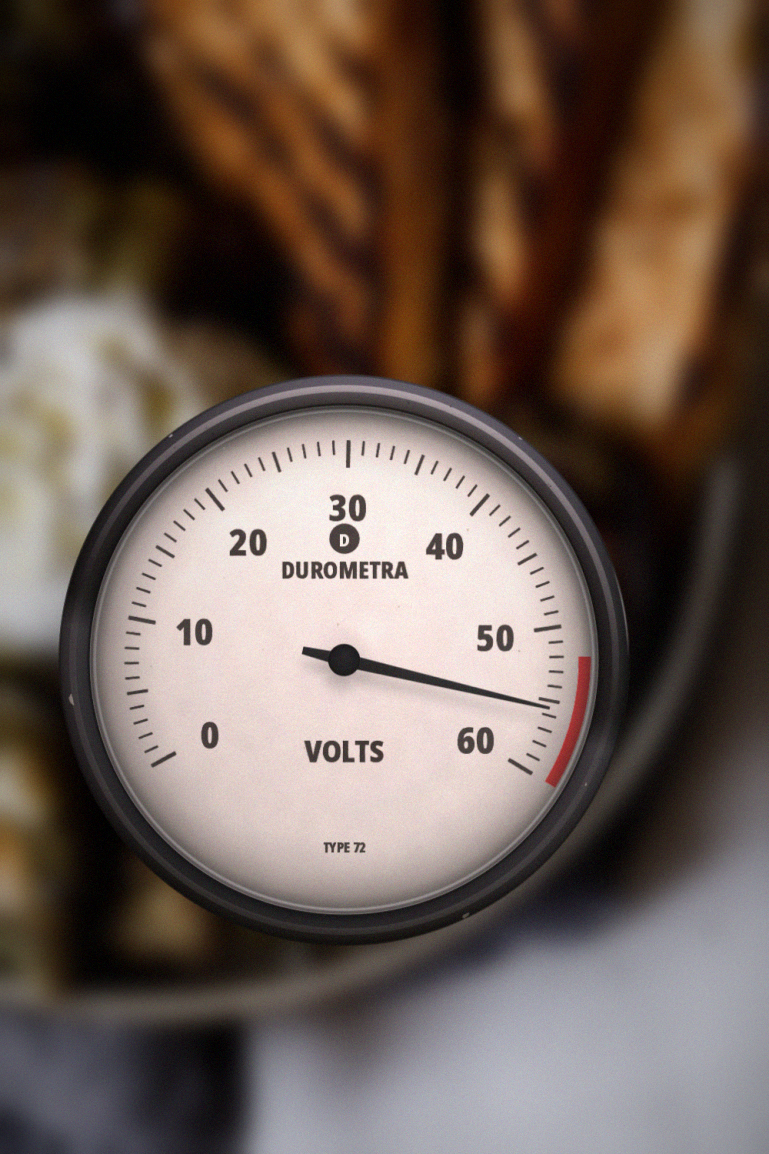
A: 55.5 V
